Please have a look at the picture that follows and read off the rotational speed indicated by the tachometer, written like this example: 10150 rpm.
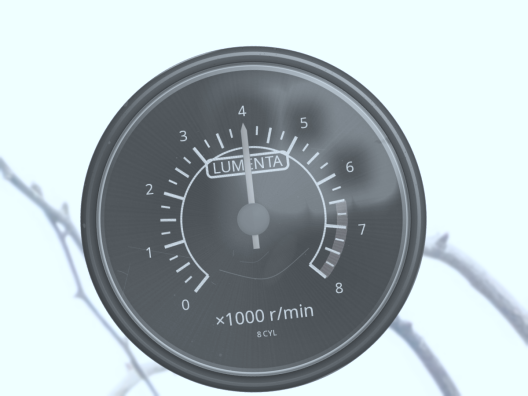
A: 4000 rpm
